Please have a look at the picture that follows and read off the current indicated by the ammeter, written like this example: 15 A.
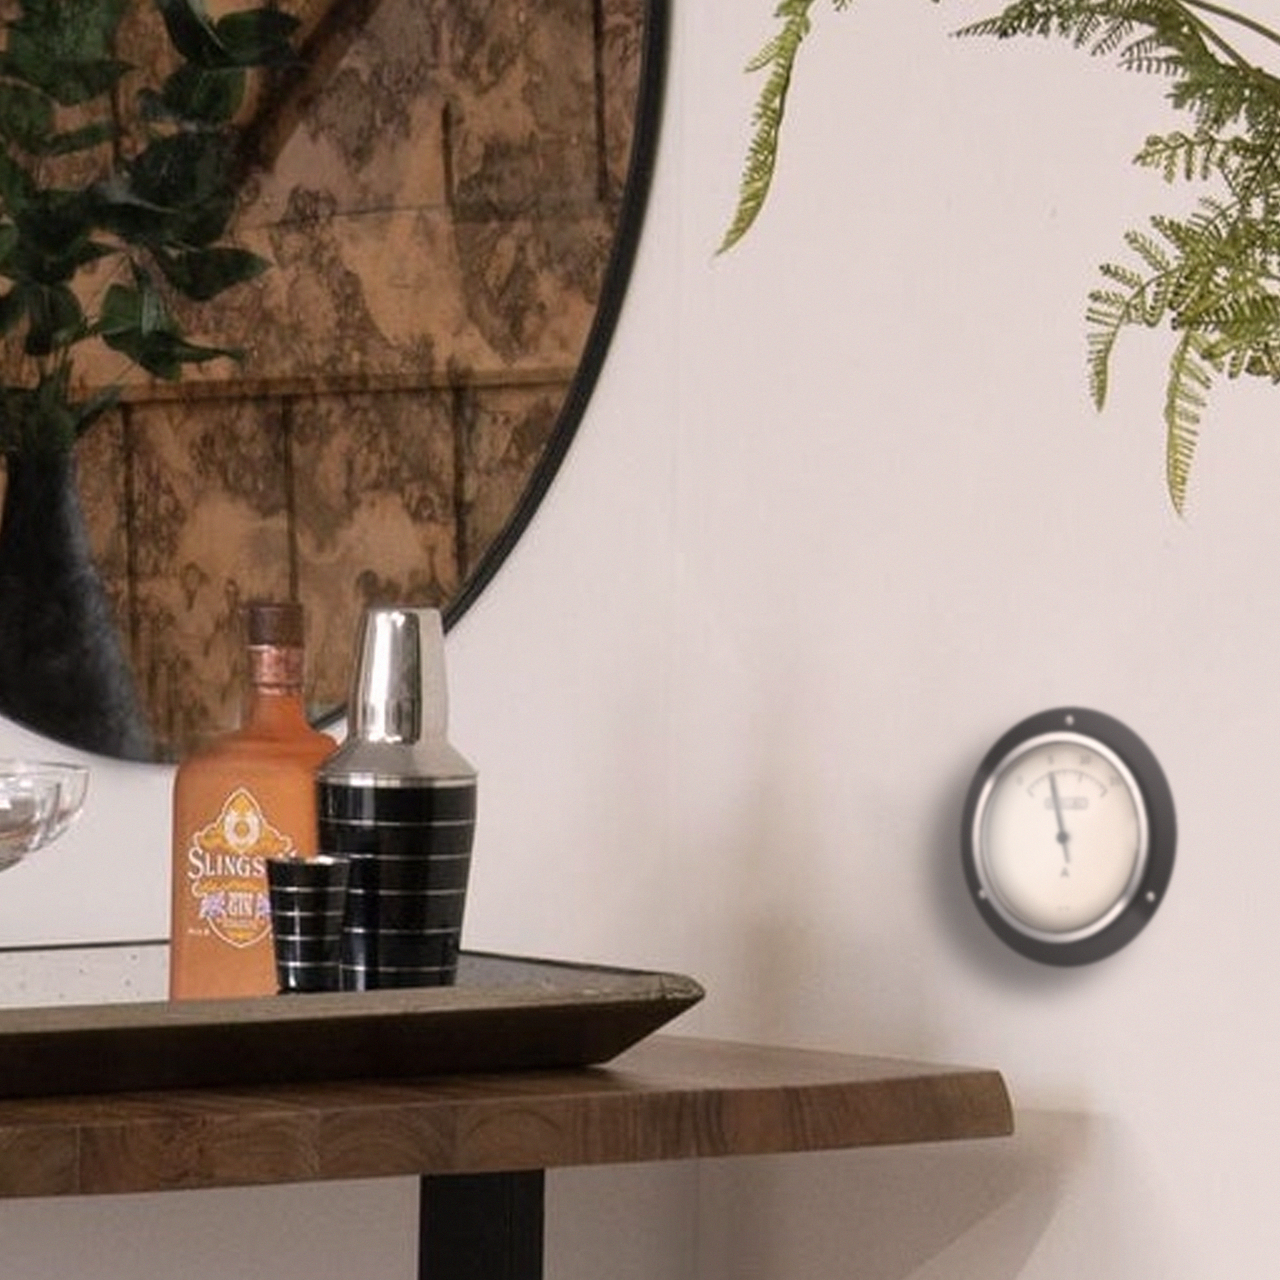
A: 5 A
